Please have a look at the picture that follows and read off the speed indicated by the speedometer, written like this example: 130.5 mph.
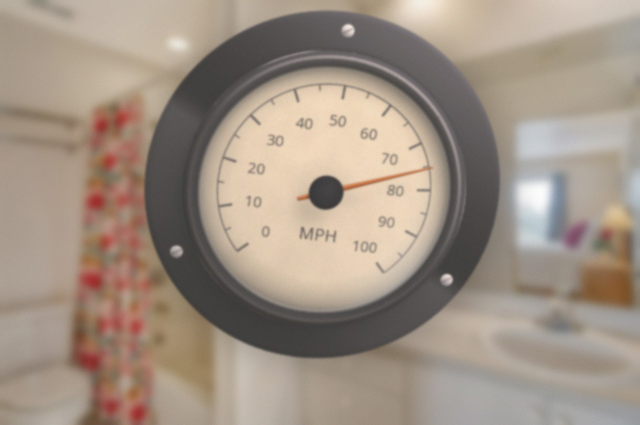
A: 75 mph
